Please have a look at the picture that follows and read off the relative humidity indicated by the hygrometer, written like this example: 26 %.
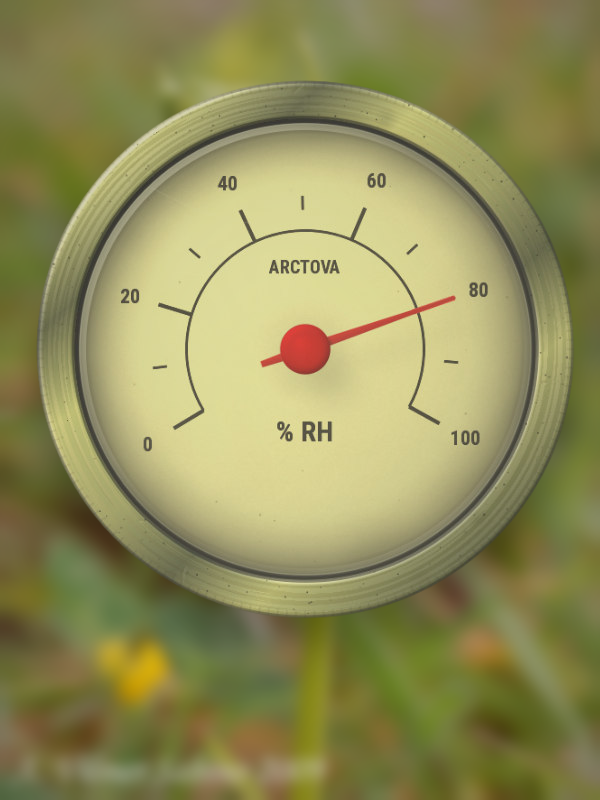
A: 80 %
